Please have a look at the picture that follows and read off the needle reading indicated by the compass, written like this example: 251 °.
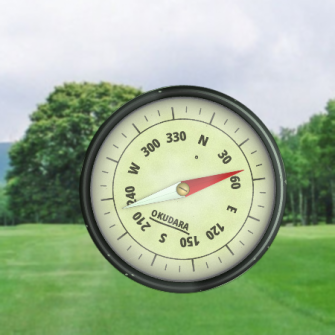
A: 50 °
